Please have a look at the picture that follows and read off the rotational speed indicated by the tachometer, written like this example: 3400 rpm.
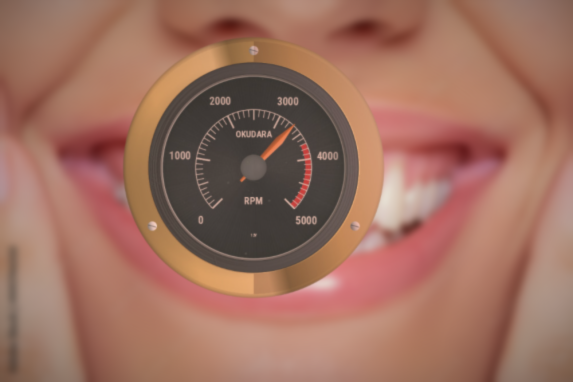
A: 3300 rpm
